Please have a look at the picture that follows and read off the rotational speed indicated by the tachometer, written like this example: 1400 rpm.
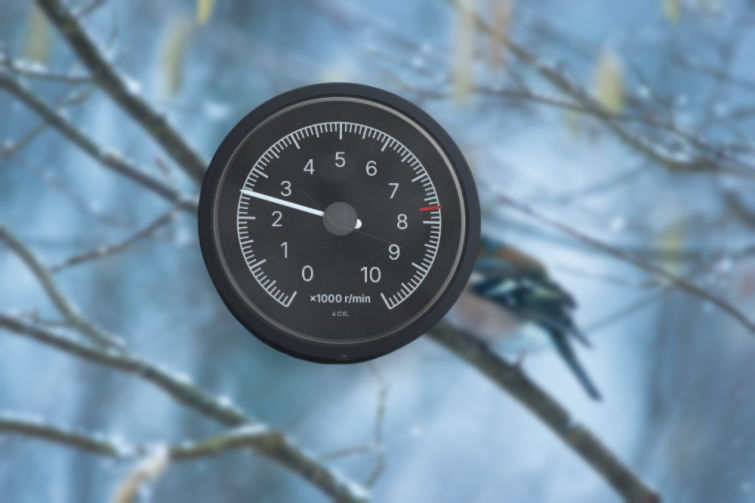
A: 2500 rpm
